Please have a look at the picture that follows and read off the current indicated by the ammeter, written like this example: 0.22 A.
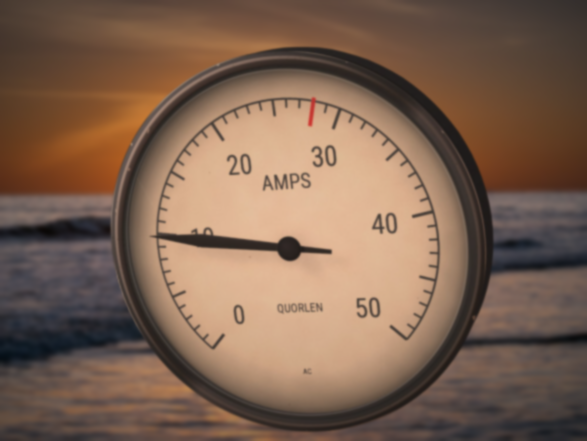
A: 10 A
